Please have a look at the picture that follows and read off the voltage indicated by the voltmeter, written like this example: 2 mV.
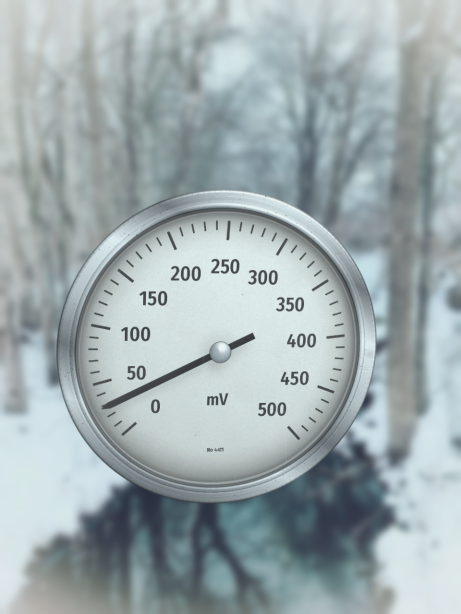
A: 30 mV
